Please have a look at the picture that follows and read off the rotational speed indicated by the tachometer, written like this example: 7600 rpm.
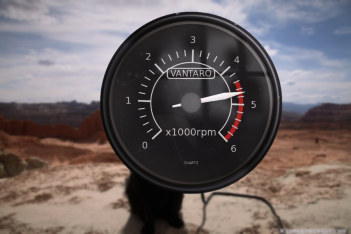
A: 4700 rpm
